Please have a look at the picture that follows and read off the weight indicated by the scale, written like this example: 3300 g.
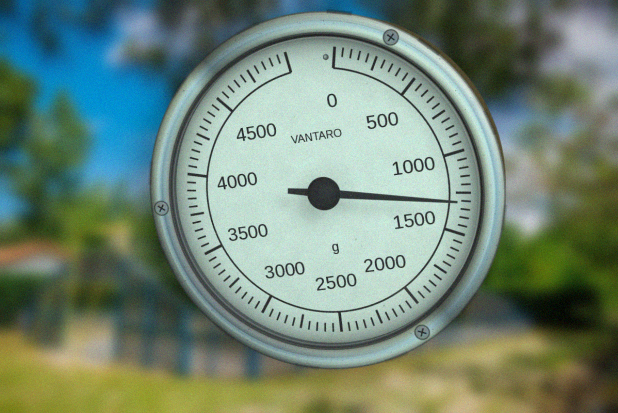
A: 1300 g
